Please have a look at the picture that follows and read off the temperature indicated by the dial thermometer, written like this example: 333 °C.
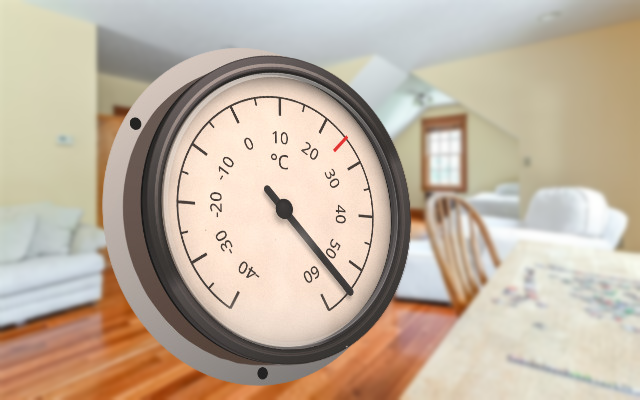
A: 55 °C
